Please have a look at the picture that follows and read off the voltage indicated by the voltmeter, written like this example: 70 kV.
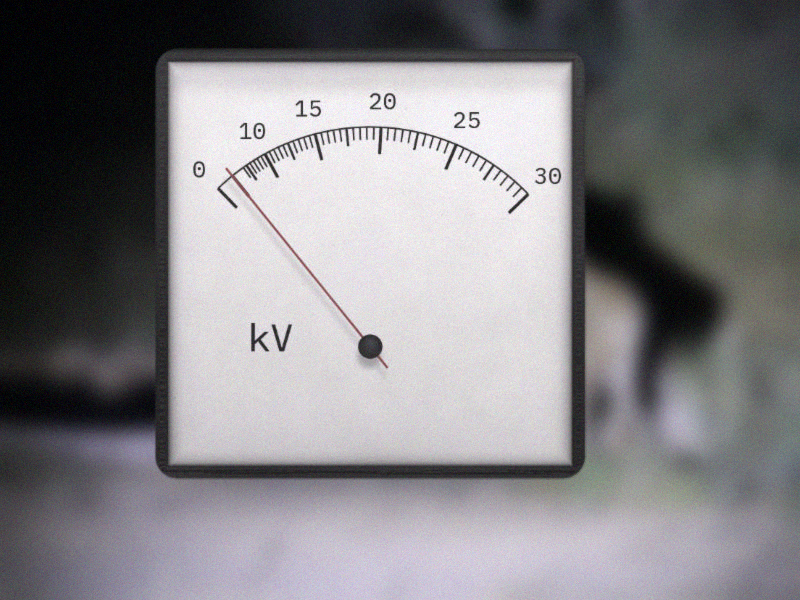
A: 5 kV
